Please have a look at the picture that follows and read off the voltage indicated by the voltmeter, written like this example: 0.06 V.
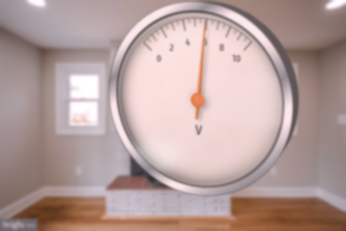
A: 6 V
